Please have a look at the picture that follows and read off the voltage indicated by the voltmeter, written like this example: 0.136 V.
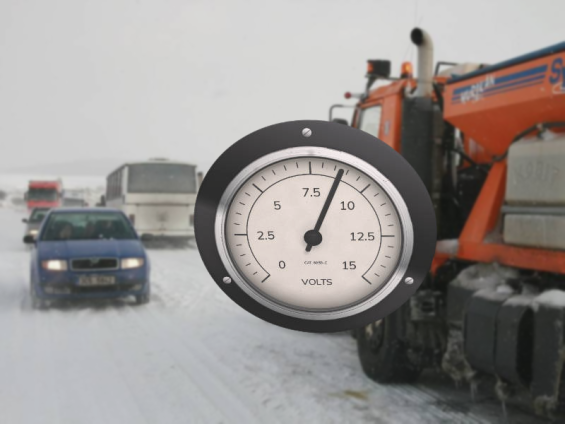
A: 8.75 V
